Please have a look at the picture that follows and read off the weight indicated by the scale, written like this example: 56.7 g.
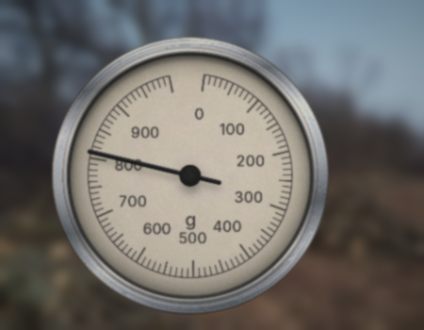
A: 810 g
